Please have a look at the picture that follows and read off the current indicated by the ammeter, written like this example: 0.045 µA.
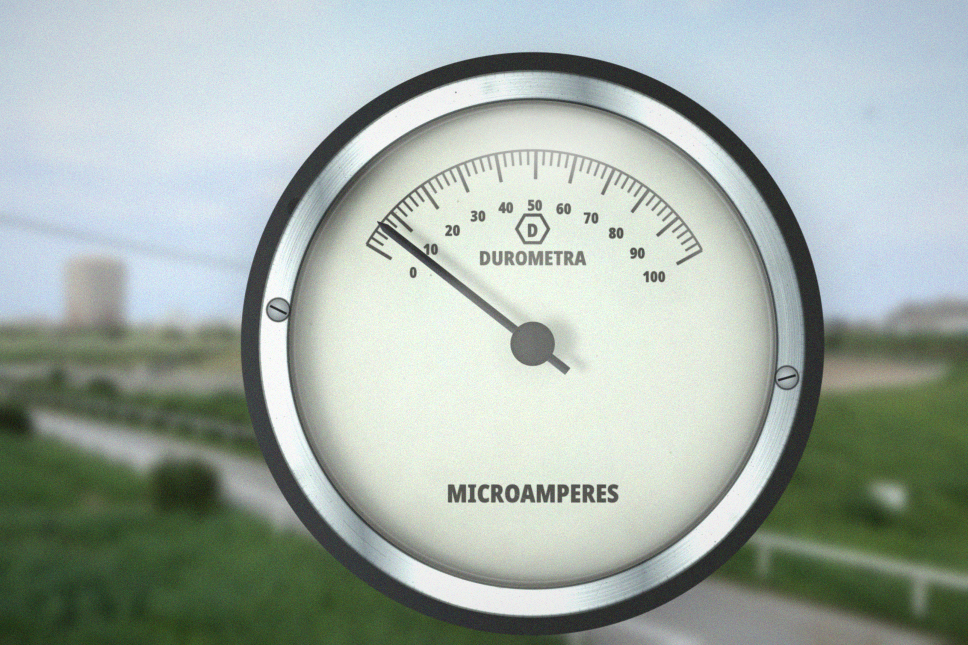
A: 6 µA
